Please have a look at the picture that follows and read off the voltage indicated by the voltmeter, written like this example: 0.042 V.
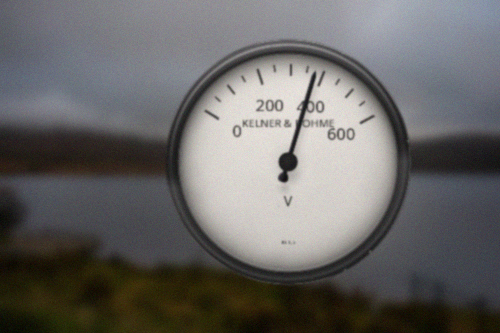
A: 375 V
